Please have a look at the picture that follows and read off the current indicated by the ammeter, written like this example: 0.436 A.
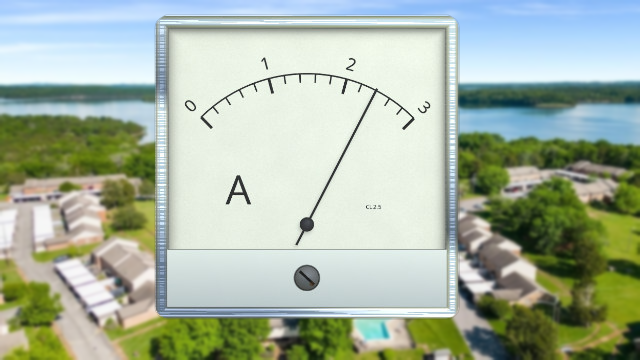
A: 2.4 A
